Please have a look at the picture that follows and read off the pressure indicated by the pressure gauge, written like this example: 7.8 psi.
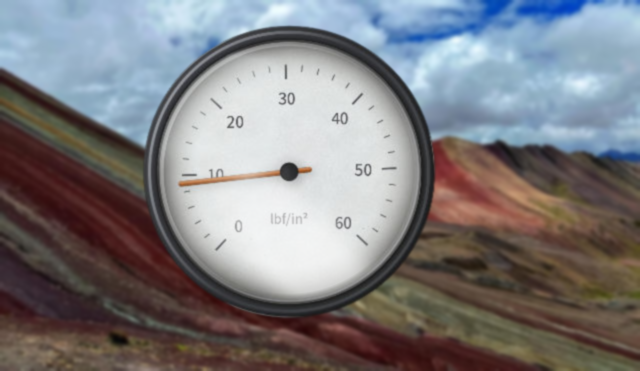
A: 9 psi
